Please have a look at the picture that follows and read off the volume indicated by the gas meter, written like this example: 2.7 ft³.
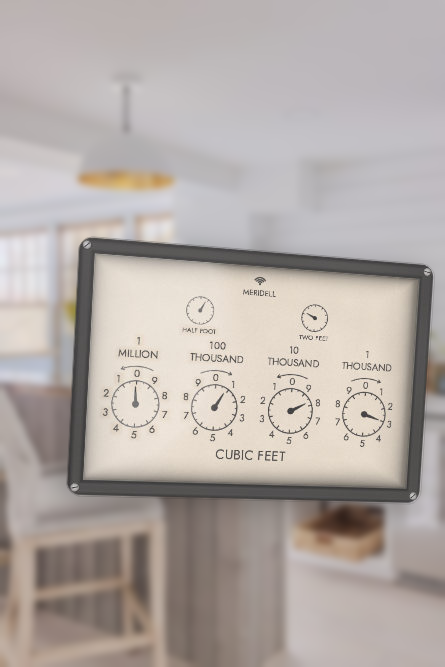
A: 8300 ft³
